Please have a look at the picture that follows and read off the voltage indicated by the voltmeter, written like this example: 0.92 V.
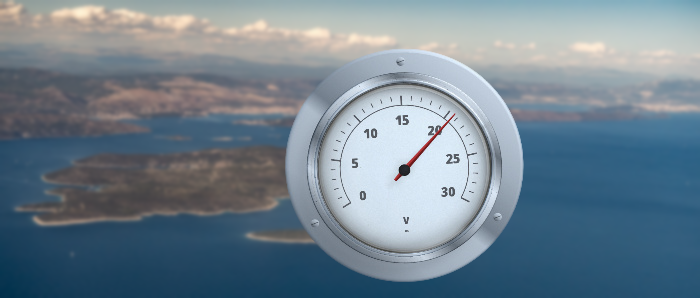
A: 20.5 V
